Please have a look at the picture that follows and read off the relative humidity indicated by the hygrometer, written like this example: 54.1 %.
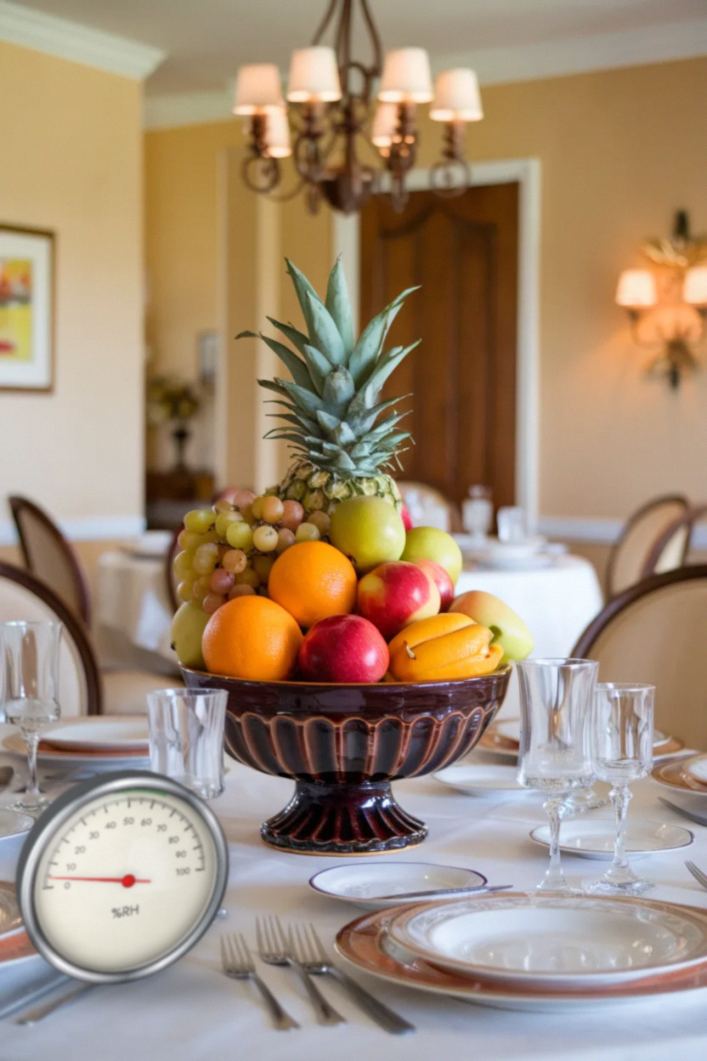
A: 5 %
